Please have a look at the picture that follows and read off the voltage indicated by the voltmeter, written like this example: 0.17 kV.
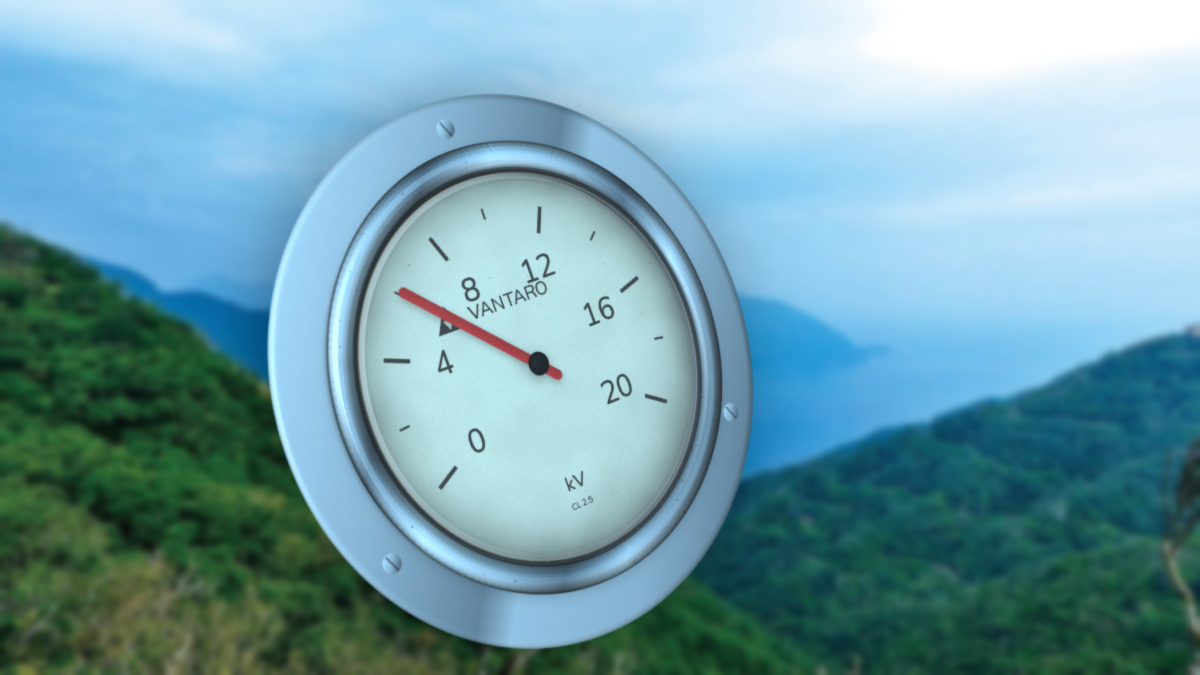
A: 6 kV
